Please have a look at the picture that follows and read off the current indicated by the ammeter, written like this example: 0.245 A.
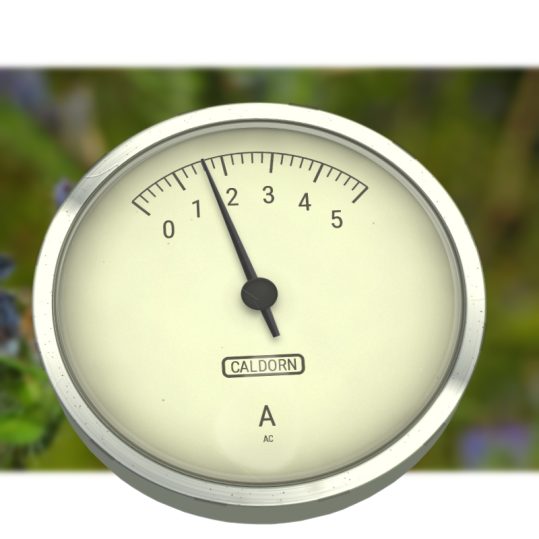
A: 1.6 A
